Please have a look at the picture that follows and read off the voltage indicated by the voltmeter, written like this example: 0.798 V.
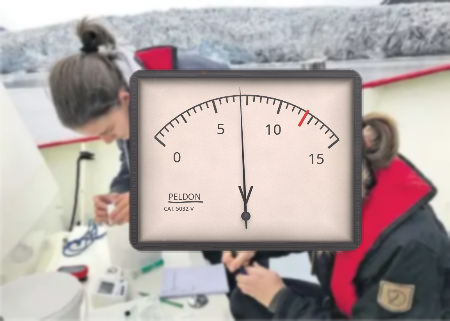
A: 7 V
